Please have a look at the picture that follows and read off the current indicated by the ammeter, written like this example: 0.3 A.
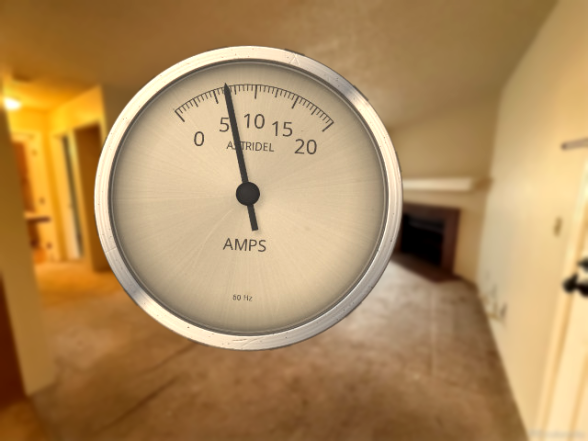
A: 6.5 A
